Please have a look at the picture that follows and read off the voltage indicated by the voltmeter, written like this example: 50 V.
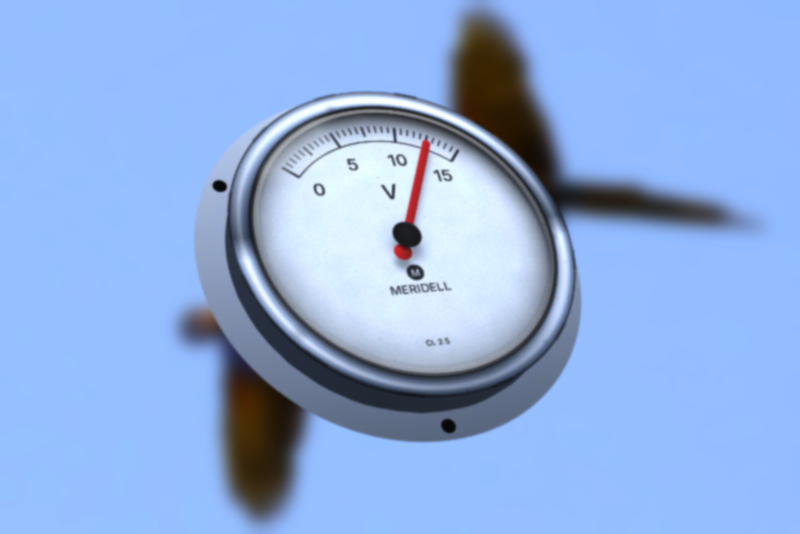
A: 12.5 V
